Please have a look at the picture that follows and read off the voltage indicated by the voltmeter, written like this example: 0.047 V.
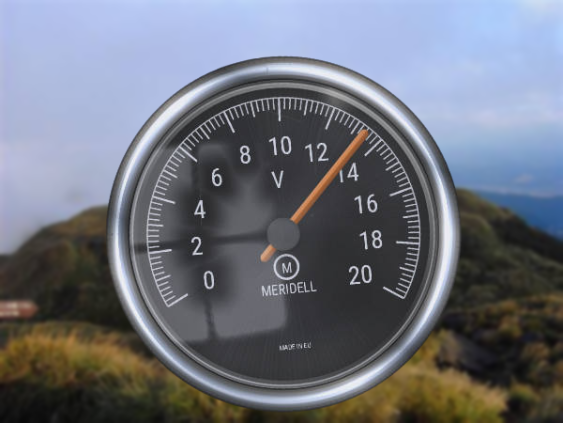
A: 13.4 V
